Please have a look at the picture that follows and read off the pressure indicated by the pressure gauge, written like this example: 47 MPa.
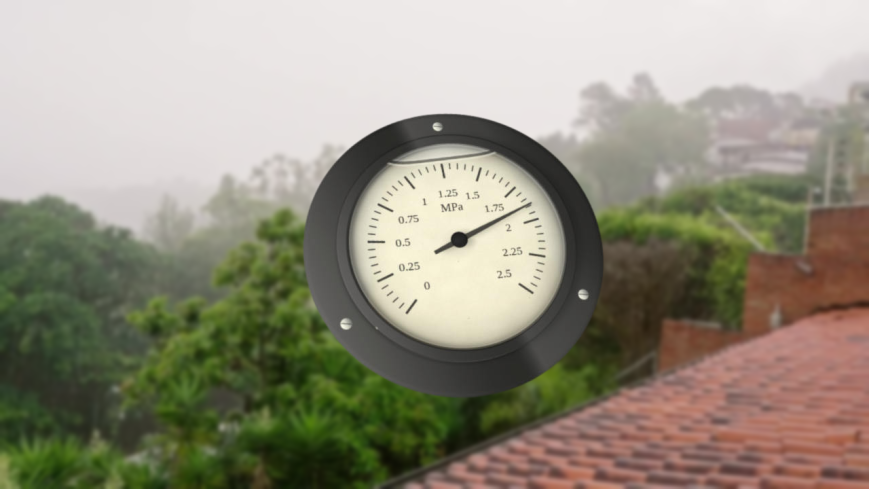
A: 1.9 MPa
